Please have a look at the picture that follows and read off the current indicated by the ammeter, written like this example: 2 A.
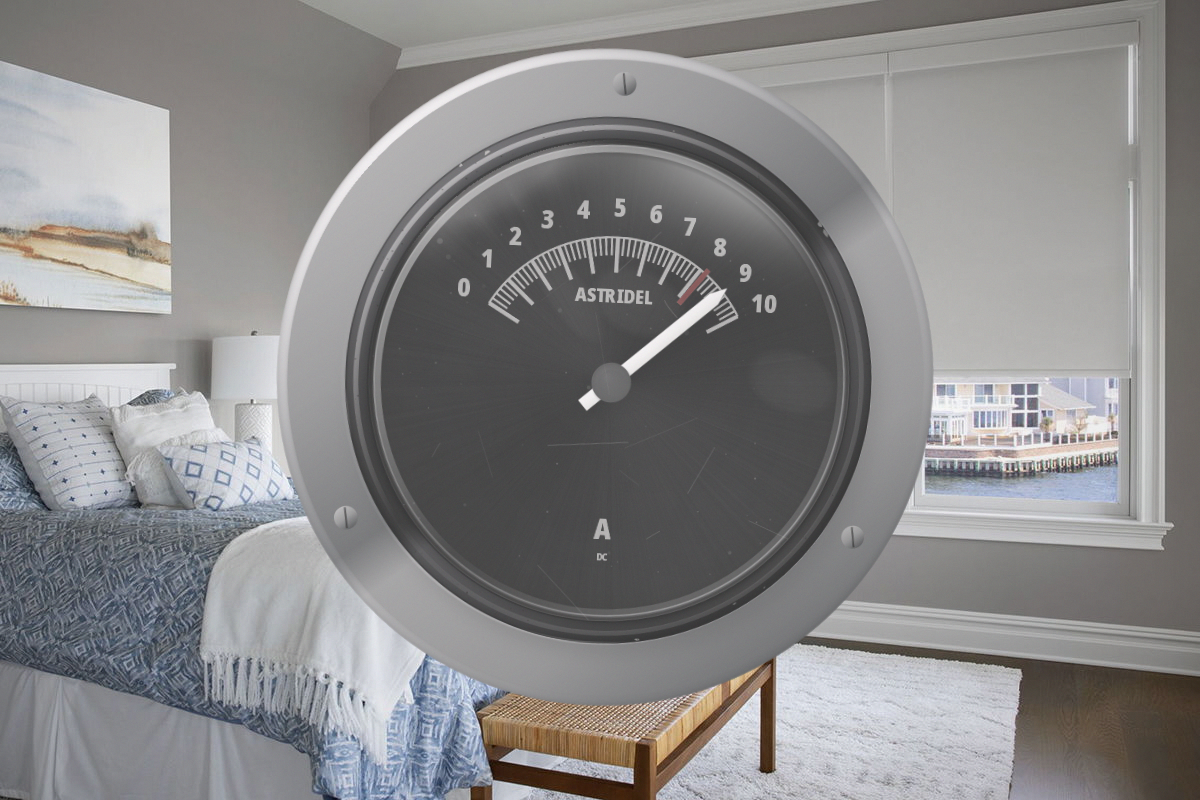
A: 9 A
